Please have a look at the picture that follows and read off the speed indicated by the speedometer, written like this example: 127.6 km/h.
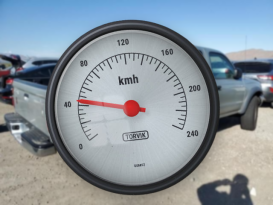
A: 45 km/h
